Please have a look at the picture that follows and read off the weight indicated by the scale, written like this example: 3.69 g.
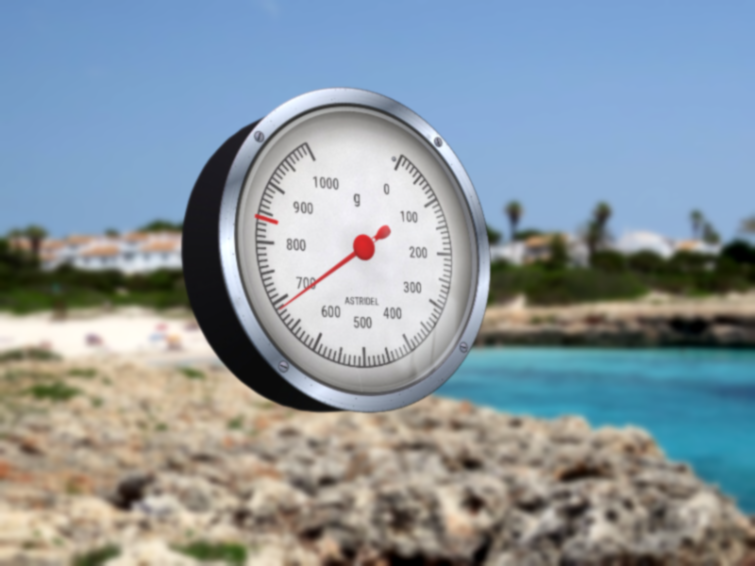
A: 690 g
